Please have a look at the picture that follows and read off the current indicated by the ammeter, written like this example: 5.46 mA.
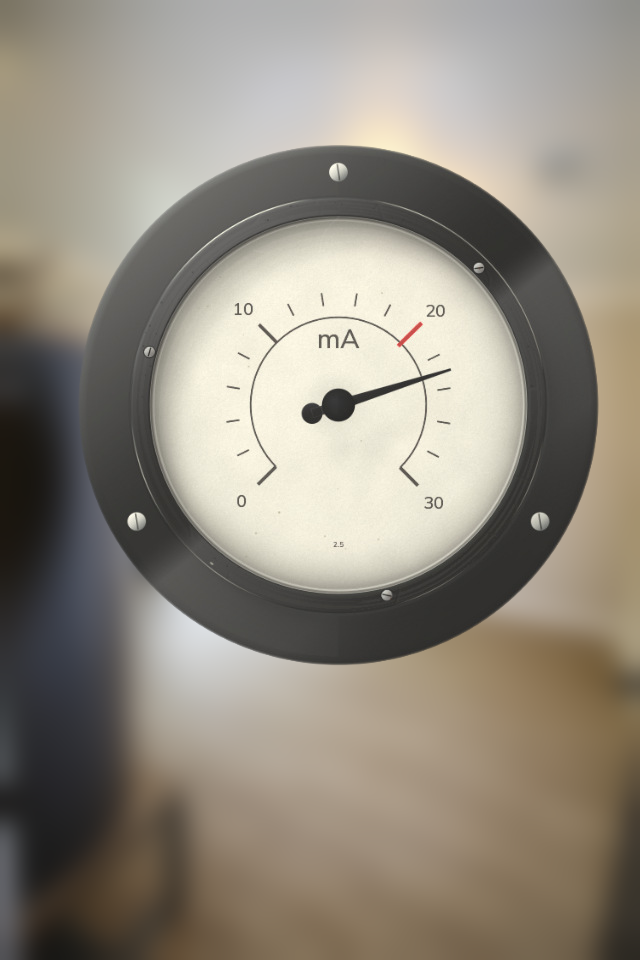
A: 23 mA
